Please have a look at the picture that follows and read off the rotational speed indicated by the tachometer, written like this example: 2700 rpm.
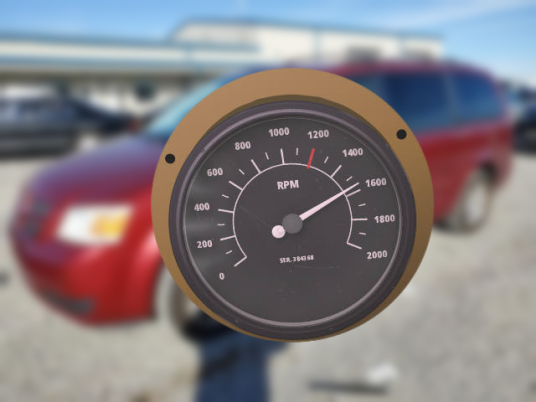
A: 1550 rpm
